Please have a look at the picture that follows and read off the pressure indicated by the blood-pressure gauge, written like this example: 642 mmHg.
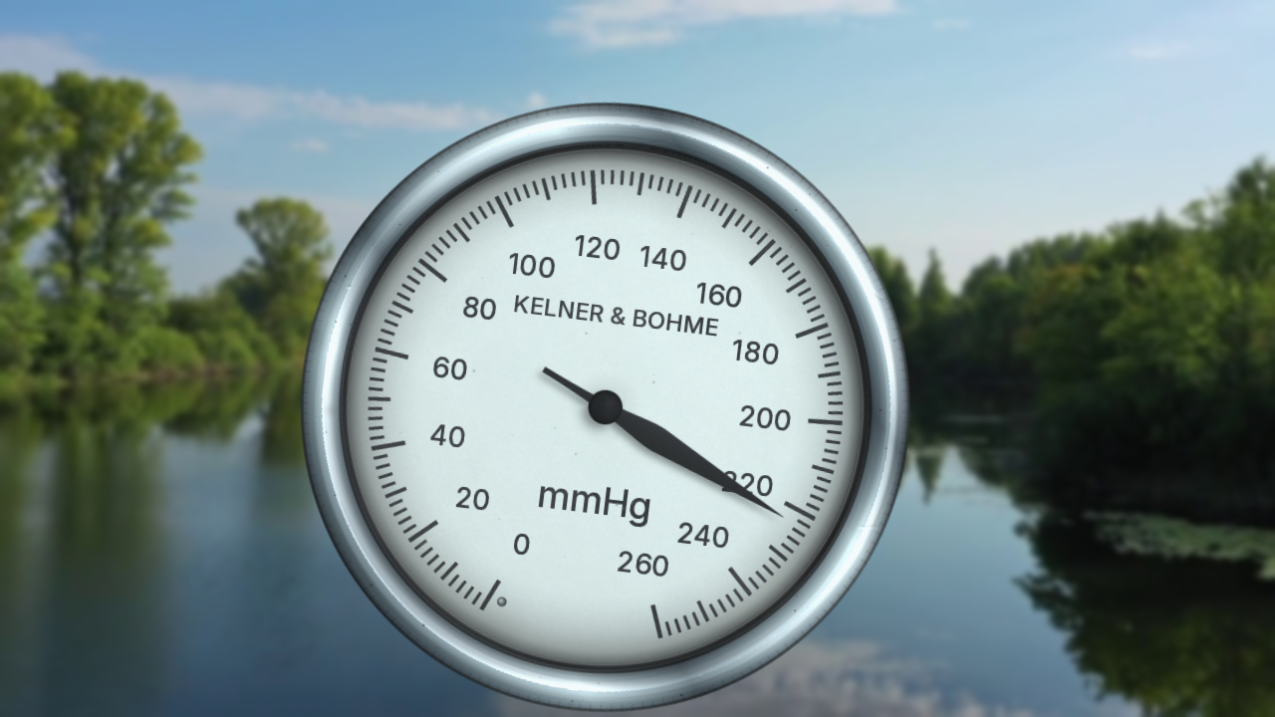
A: 223 mmHg
